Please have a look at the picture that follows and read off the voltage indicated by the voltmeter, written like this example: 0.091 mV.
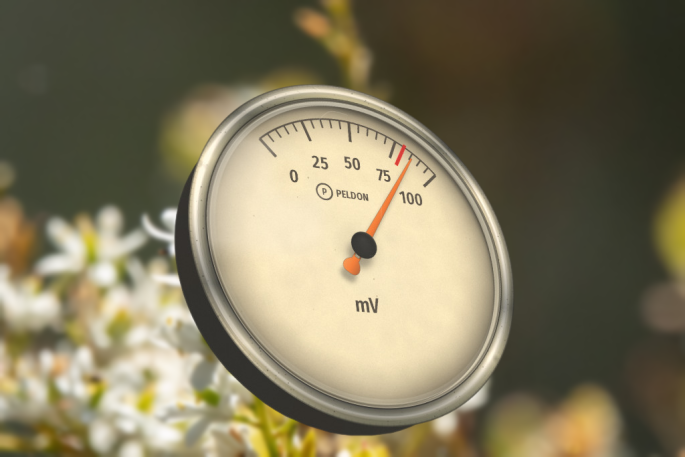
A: 85 mV
